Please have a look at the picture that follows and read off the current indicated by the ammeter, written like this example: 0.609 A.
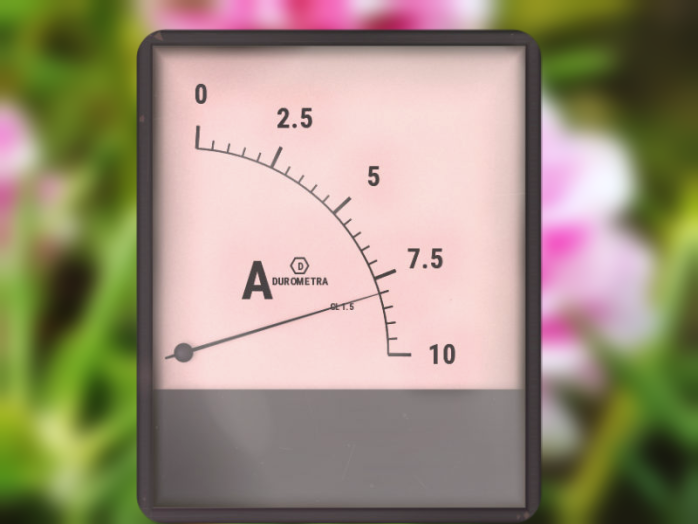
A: 8 A
